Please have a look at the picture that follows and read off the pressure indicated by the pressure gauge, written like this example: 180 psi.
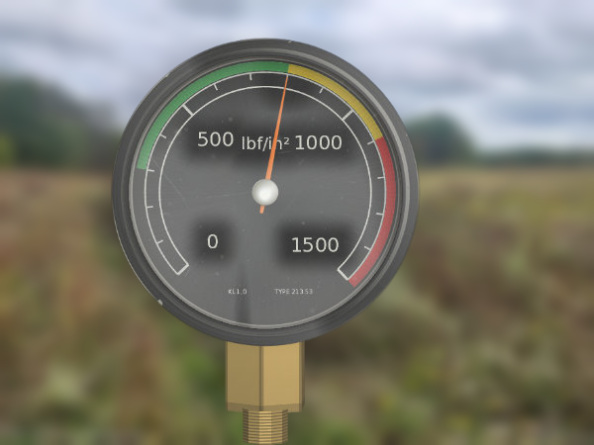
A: 800 psi
